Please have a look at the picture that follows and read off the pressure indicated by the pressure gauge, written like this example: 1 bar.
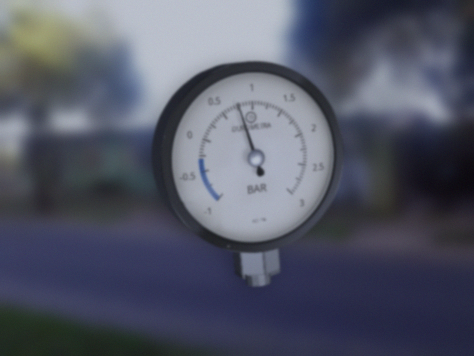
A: 0.75 bar
